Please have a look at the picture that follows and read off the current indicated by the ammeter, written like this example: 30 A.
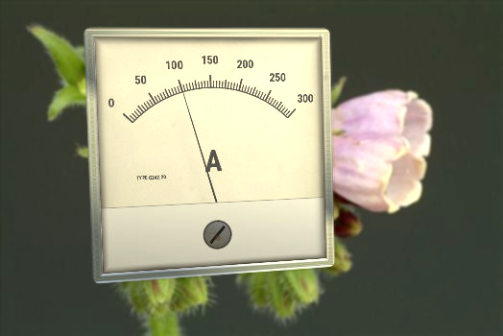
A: 100 A
